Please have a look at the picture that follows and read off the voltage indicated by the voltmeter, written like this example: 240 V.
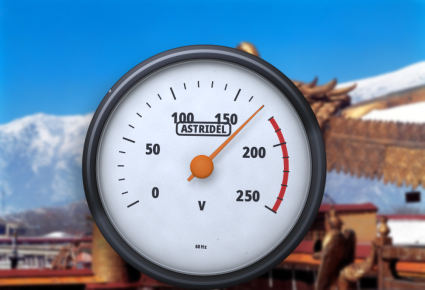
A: 170 V
